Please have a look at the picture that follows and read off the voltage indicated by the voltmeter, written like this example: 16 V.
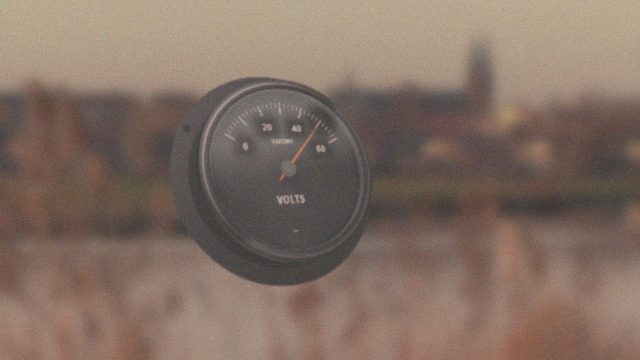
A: 50 V
